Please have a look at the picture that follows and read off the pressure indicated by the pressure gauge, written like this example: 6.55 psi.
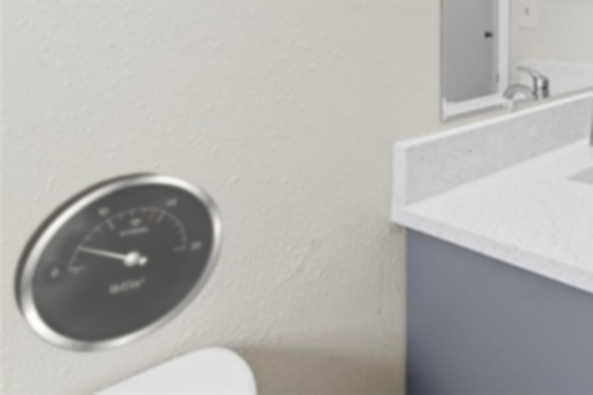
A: 4 psi
